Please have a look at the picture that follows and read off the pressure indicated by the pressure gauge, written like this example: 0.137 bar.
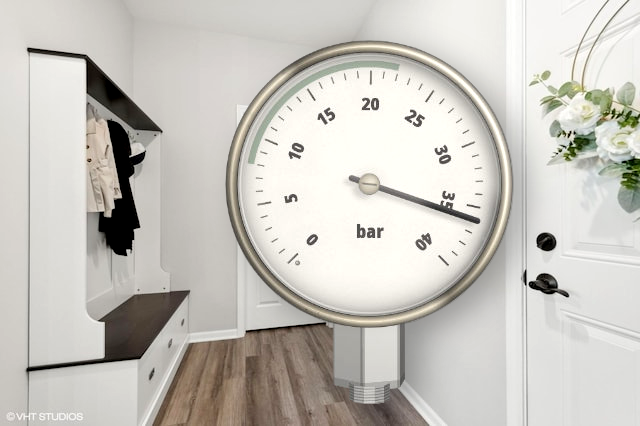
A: 36 bar
